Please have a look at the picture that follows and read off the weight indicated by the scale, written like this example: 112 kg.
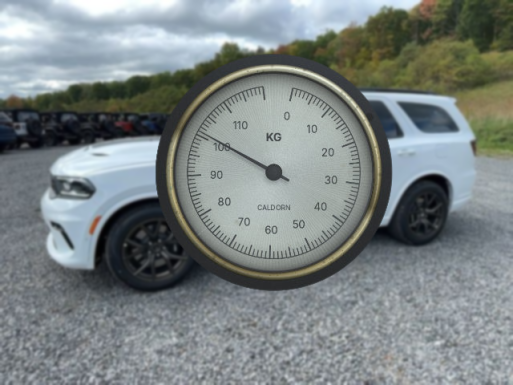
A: 101 kg
